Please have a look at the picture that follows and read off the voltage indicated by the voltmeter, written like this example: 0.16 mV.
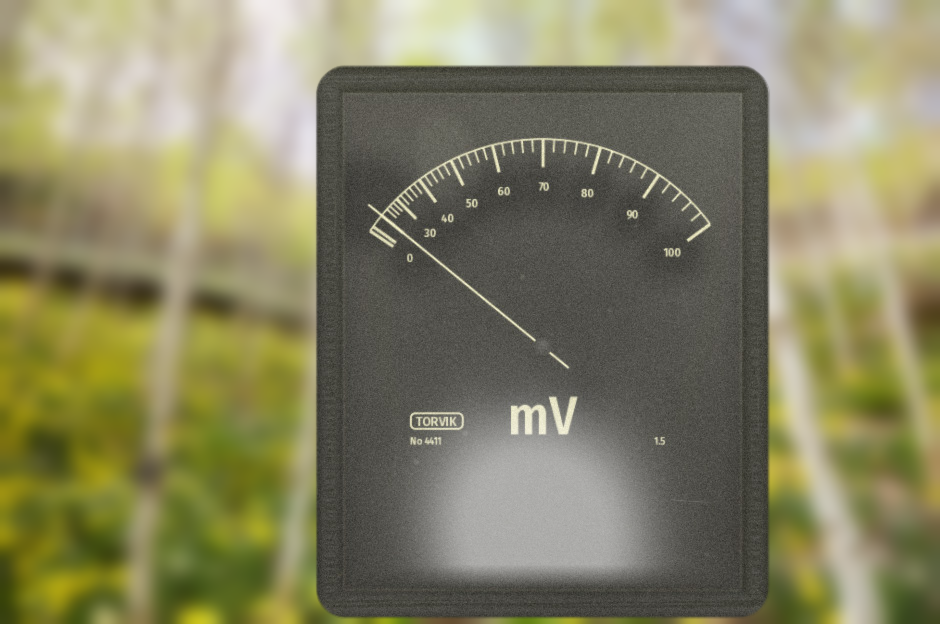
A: 20 mV
